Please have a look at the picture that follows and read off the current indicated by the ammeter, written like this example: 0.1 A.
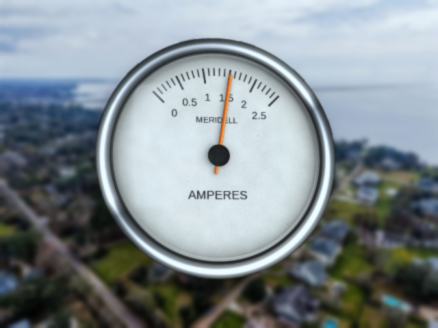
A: 1.5 A
